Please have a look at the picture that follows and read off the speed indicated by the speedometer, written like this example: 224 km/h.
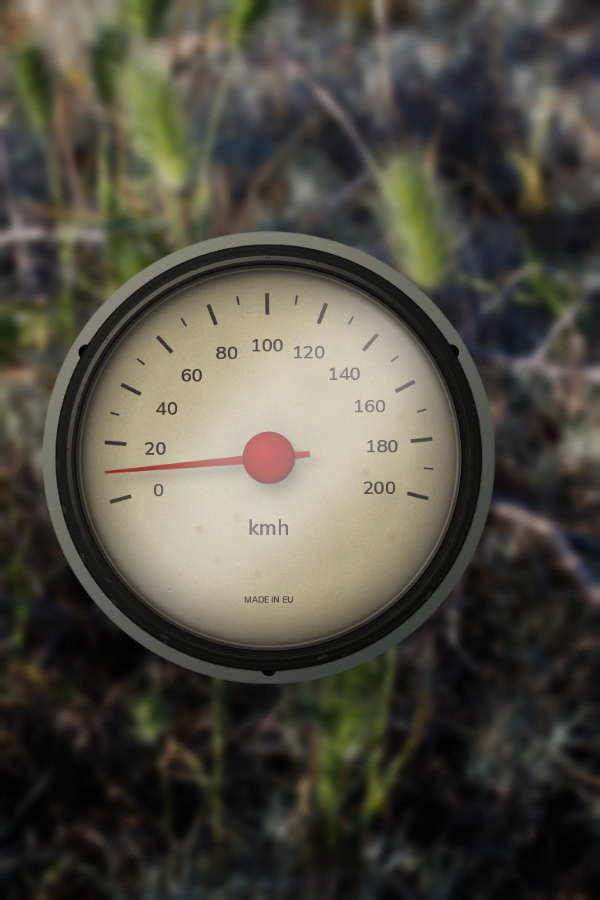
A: 10 km/h
